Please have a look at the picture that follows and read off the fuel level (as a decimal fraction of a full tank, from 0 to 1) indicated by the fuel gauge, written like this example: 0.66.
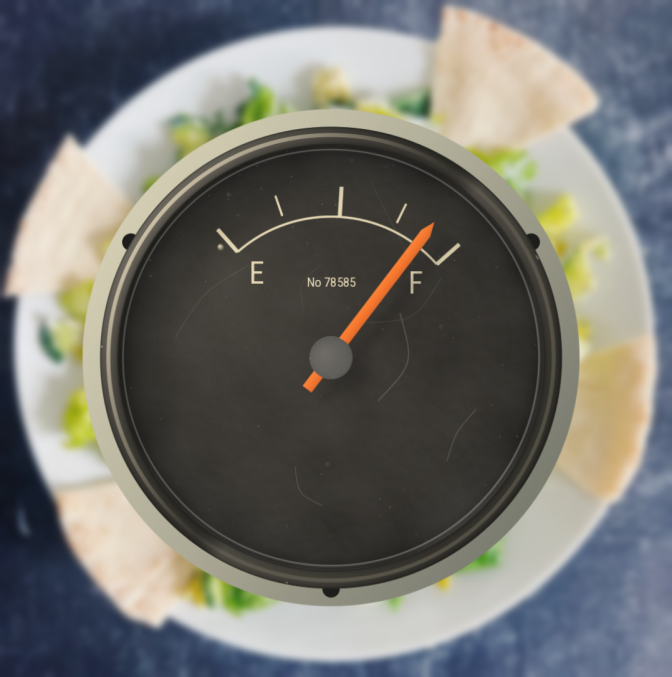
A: 0.875
